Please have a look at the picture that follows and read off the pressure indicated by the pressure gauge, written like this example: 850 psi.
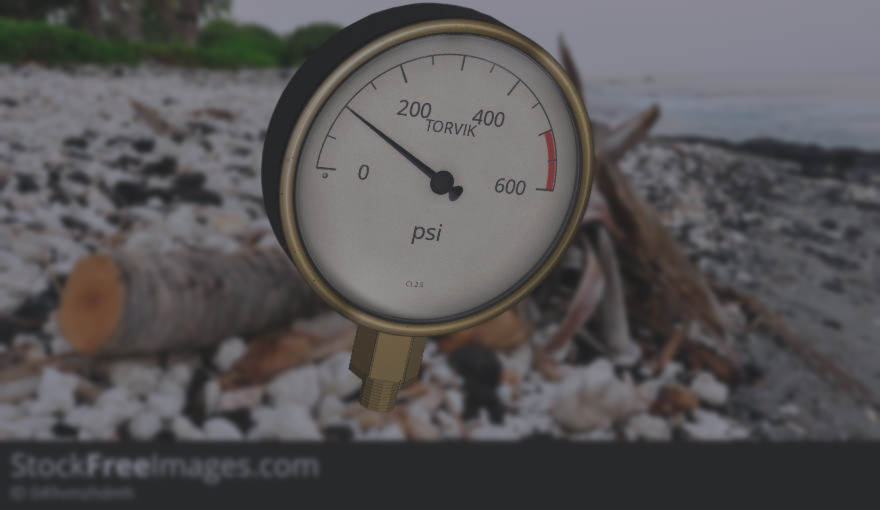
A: 100 psi
